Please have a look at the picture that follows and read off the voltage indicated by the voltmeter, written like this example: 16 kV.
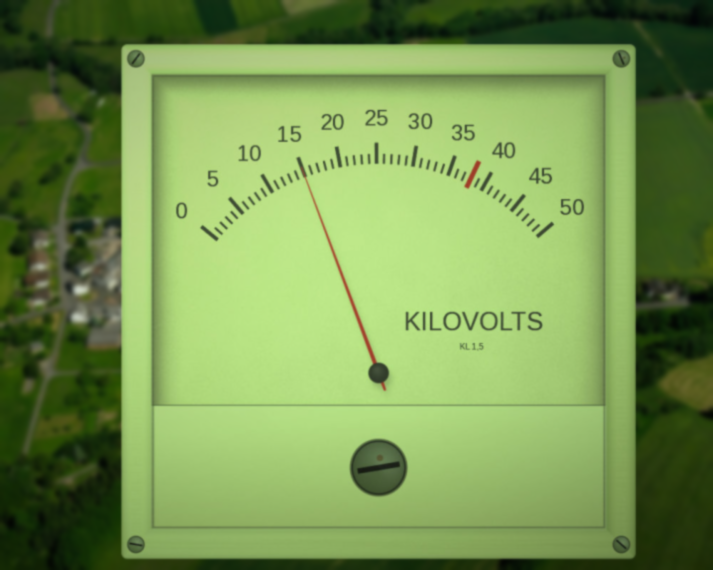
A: 15 kV
